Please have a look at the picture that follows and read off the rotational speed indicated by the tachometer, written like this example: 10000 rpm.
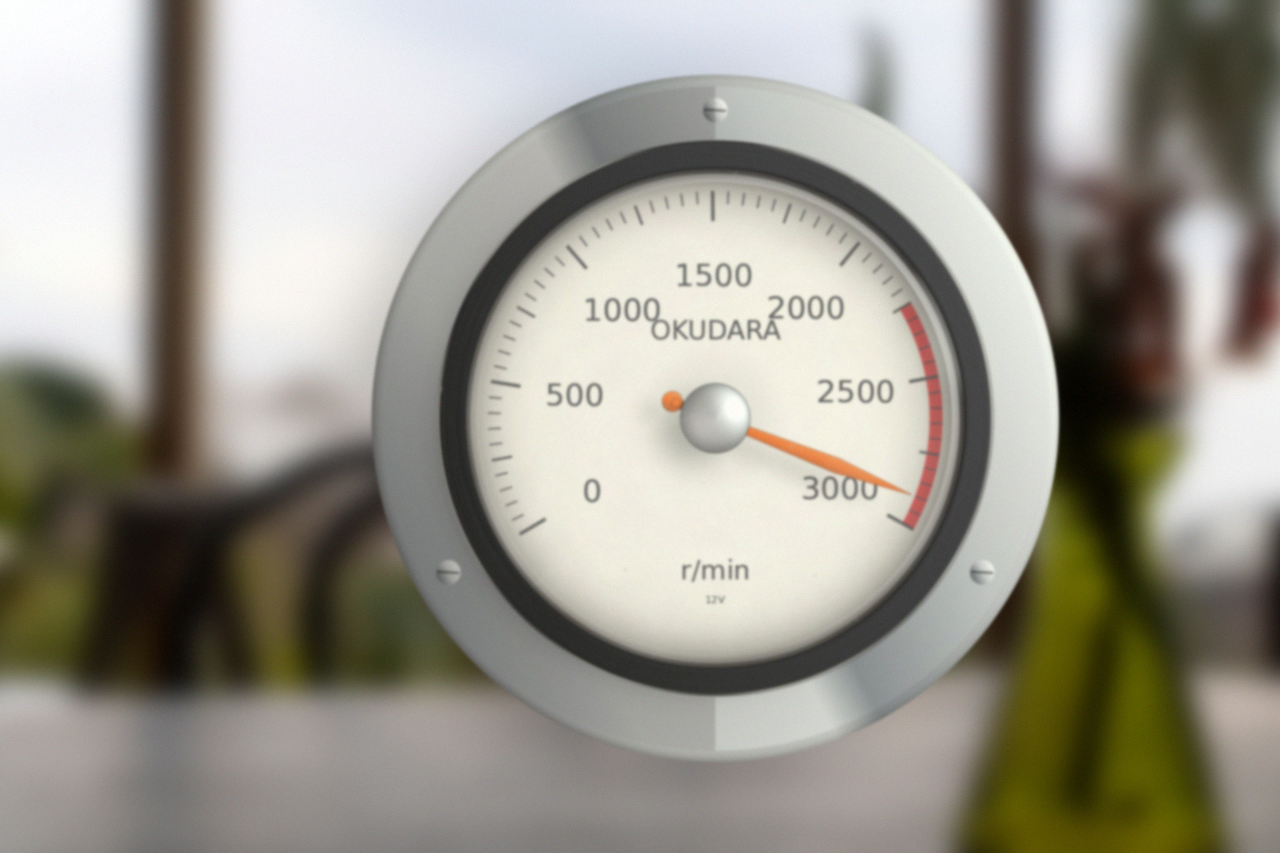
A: 2900 rpm
